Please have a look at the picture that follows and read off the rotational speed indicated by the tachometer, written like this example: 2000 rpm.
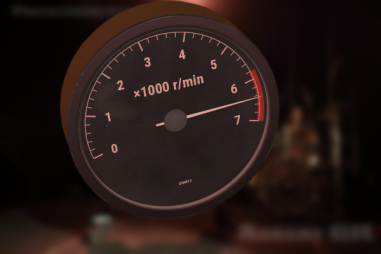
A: 6400 rpm
